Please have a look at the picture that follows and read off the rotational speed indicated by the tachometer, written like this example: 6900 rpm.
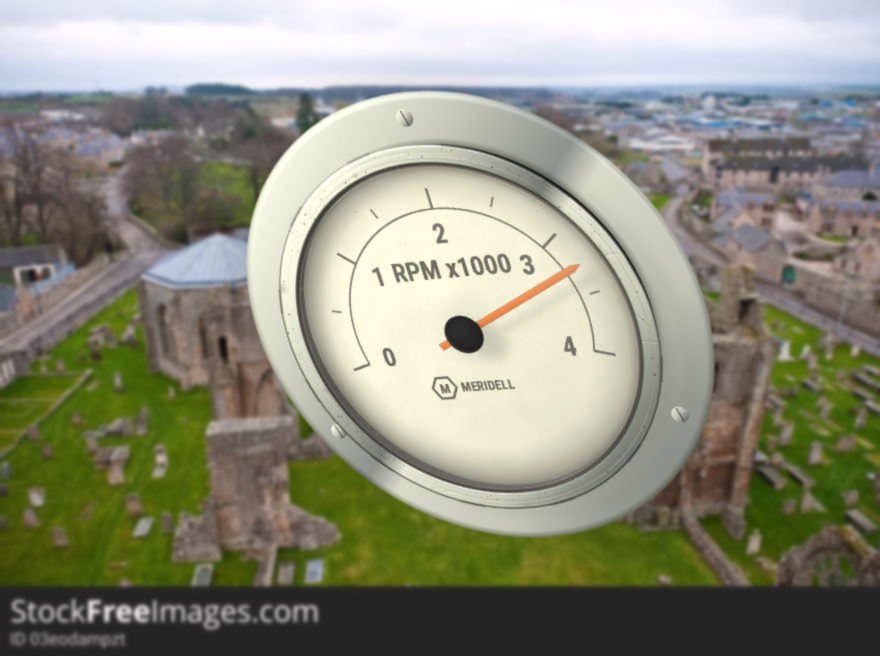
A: 3250 rpm
